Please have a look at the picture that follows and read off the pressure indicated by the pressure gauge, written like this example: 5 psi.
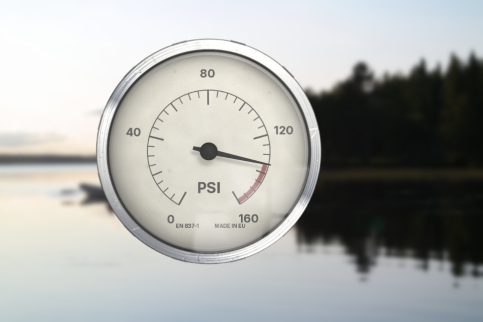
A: 135 psi
